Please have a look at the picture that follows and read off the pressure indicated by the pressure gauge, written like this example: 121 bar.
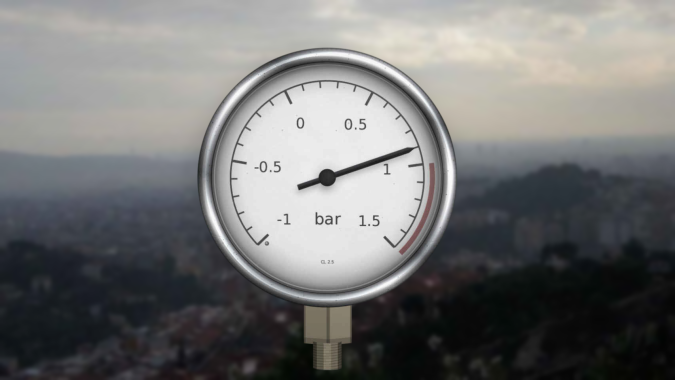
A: 0.9 bar
